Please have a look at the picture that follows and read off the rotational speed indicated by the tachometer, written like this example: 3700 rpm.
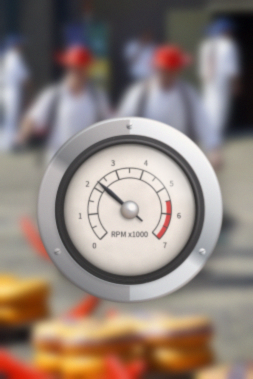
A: 2250 rpm
